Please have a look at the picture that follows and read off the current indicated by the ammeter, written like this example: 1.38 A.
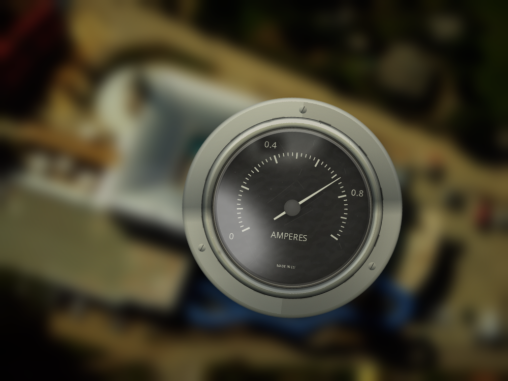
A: 0.72 A
